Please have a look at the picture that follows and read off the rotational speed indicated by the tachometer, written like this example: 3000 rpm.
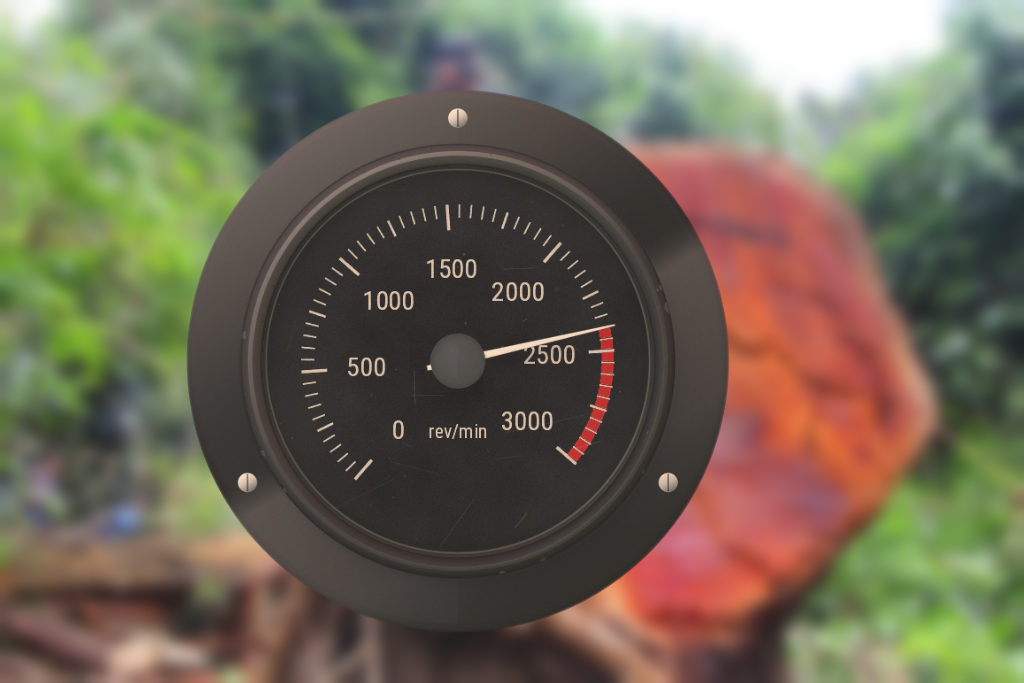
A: 2400 rpm
